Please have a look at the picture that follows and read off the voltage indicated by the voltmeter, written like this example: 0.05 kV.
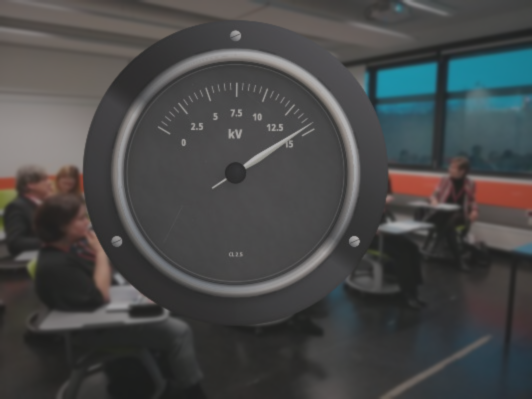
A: 14.5 kV
